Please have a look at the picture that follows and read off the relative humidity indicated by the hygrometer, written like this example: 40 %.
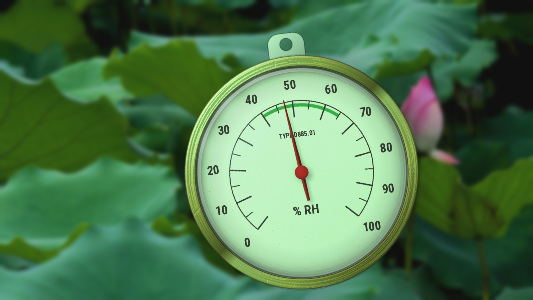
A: 47.5 %
